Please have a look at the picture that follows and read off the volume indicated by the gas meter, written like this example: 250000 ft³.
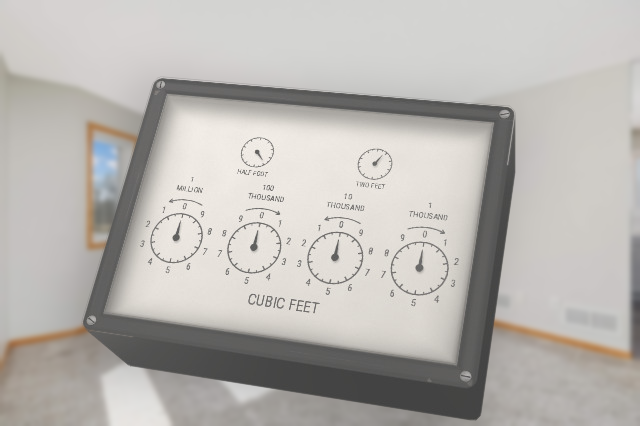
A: 0 ft³
